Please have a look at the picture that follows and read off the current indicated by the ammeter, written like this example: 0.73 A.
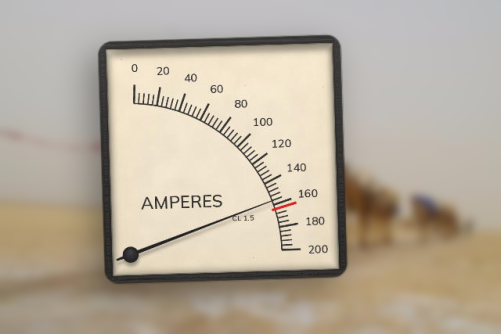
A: 156 A
